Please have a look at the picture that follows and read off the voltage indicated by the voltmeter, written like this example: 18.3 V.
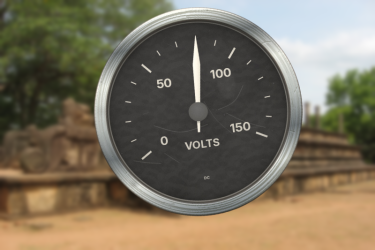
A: 80 V
